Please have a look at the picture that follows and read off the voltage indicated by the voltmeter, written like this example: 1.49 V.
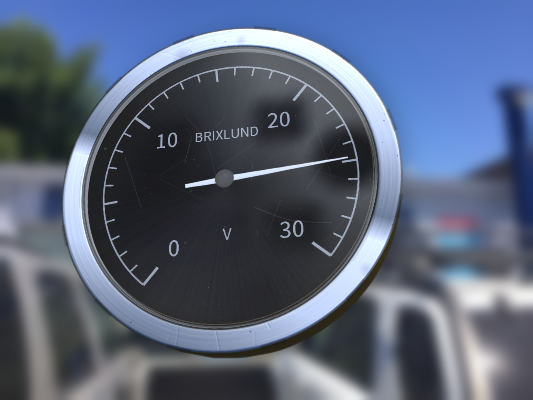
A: 25 V
